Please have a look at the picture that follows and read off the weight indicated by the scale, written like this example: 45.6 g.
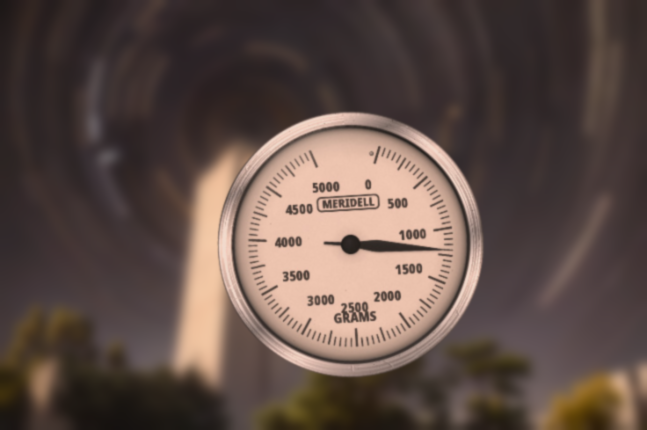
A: 1200 g
